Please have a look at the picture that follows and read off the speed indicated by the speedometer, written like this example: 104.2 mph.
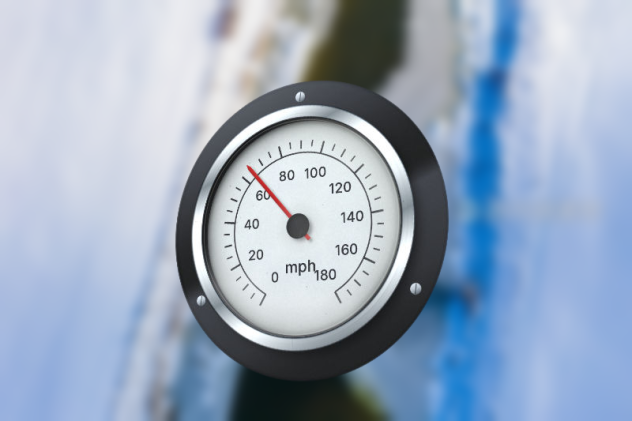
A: 65 mph
